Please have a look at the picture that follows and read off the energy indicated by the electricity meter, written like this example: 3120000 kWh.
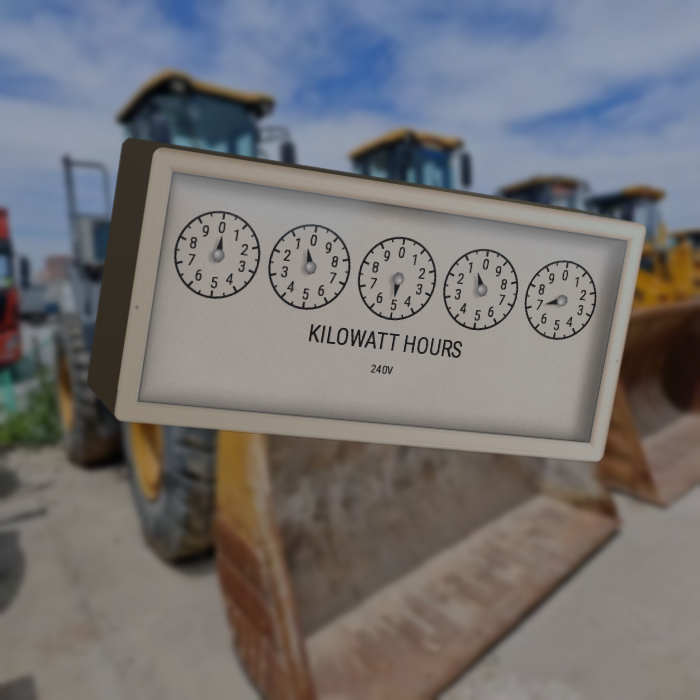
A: 507 kWh
